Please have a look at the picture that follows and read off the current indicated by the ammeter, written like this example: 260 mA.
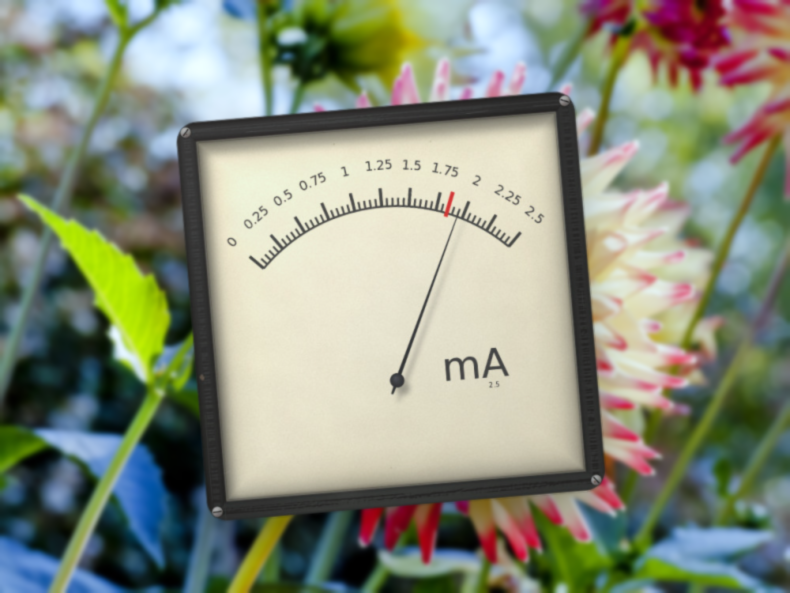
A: 1.95 mA
